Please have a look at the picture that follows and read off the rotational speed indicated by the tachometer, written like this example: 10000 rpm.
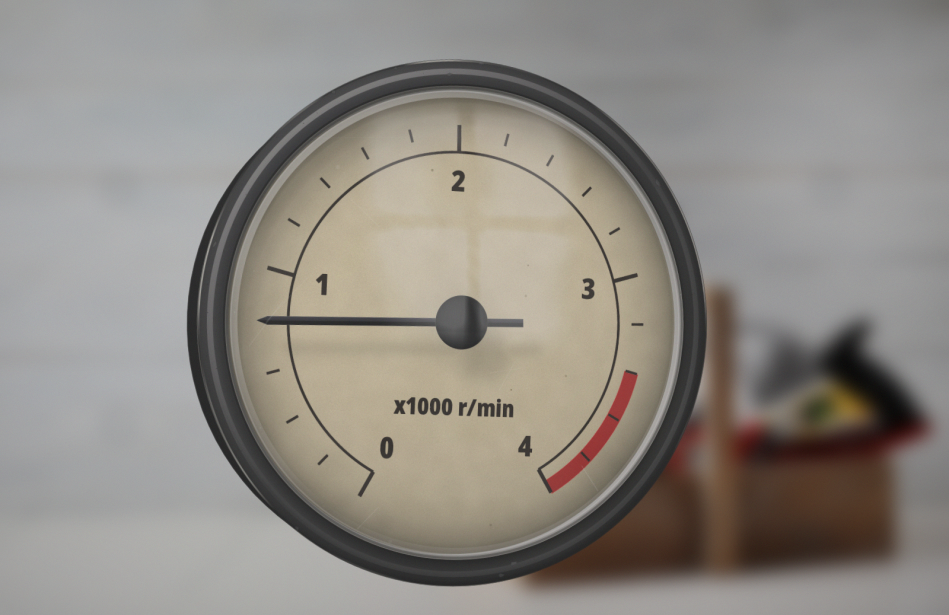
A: 800 rpm
